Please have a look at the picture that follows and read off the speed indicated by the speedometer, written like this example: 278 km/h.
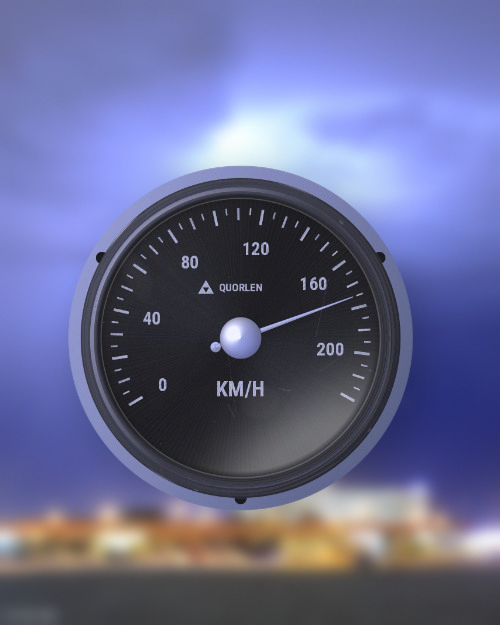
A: 175 km/h
